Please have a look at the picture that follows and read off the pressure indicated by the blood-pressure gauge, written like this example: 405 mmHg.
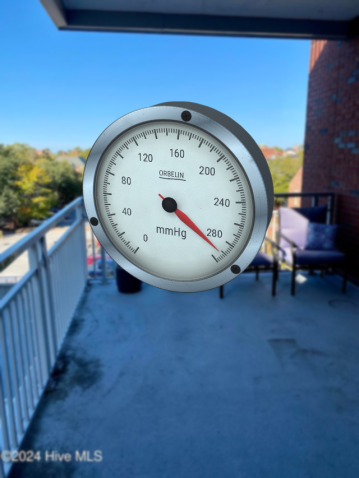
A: 290 mmHg
